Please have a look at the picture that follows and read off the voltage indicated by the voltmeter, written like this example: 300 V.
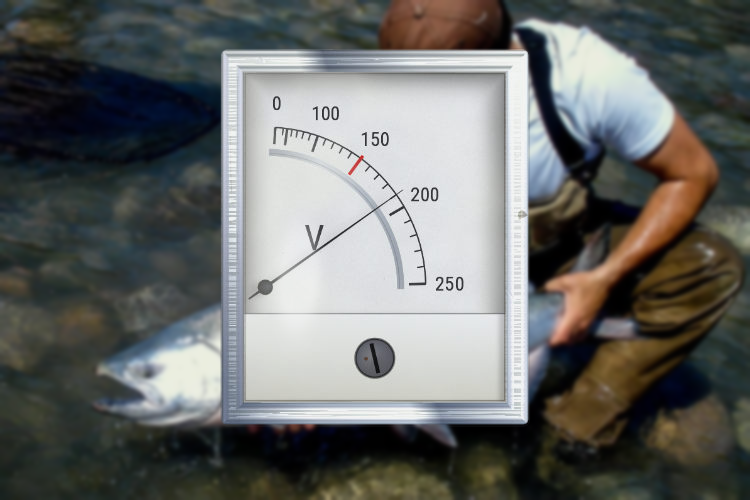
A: 190 V
